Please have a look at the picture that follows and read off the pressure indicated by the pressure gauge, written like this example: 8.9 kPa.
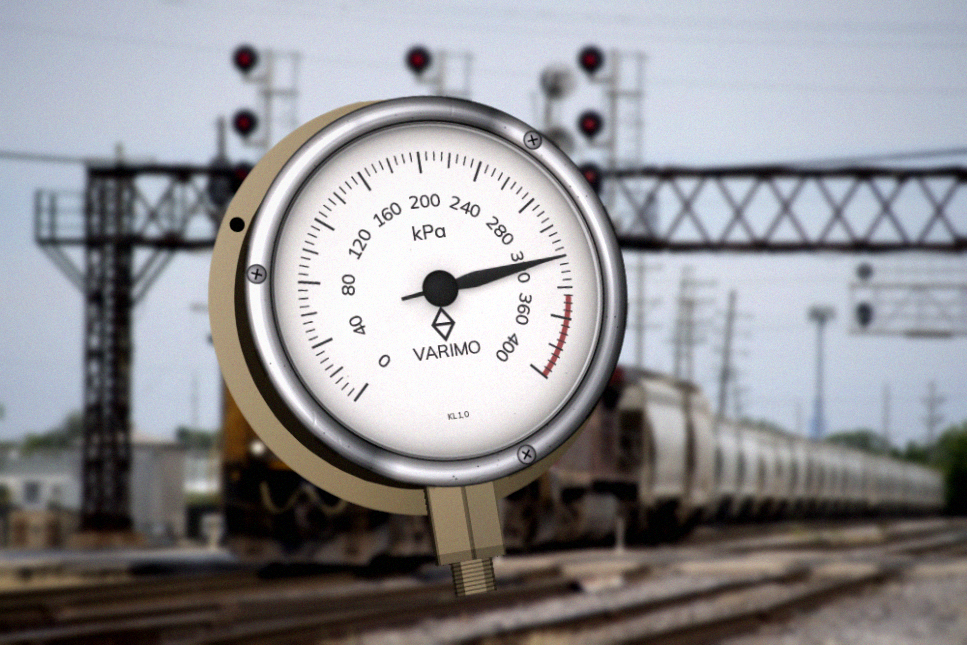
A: 320 kPa
